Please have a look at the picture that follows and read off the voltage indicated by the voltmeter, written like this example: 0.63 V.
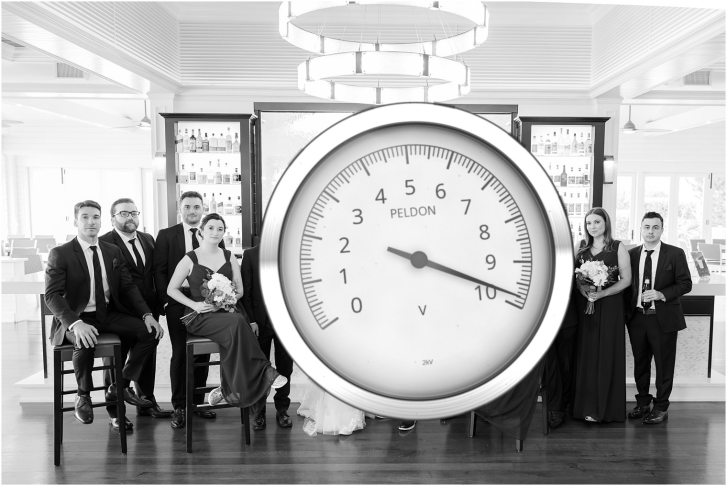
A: 9.8 V
